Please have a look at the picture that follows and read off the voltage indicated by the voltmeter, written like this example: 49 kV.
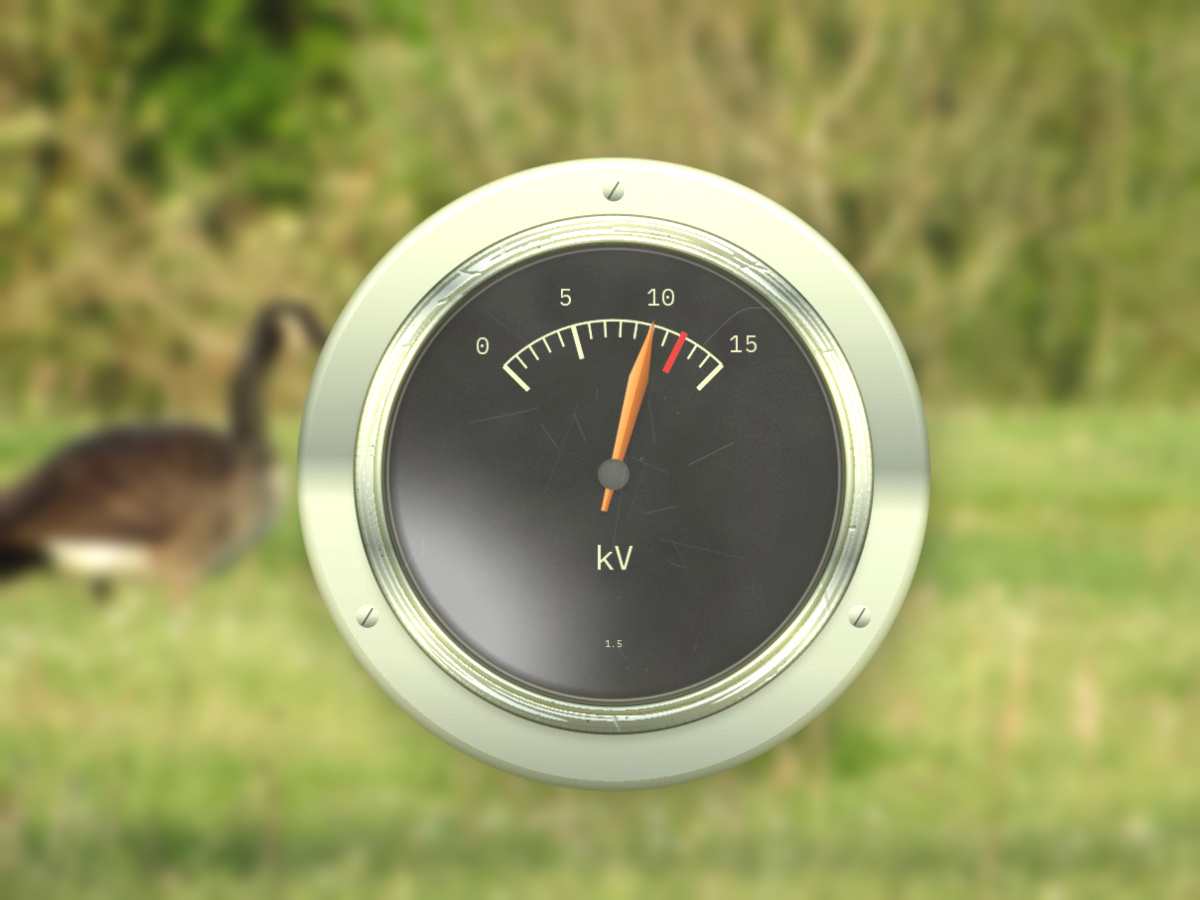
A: 10 kV
